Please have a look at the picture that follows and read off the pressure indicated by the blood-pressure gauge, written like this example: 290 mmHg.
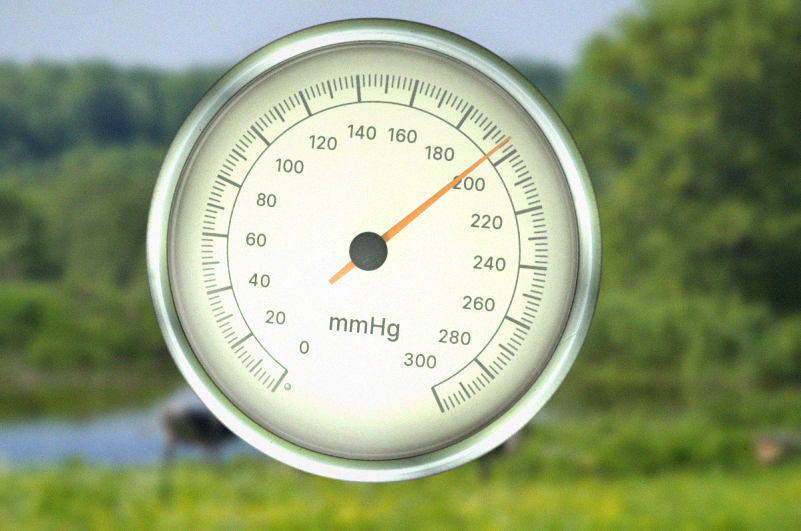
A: 196 mmHg
